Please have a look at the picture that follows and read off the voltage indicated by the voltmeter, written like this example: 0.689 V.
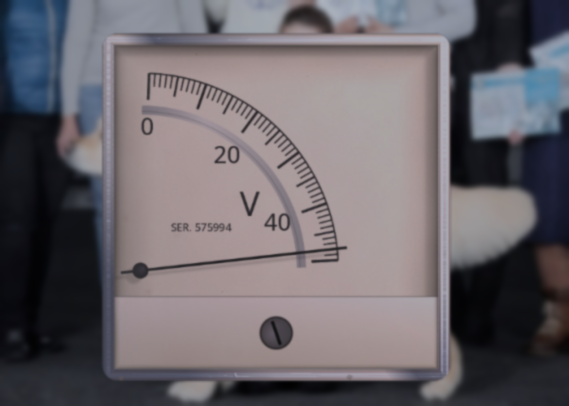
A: 48 V
